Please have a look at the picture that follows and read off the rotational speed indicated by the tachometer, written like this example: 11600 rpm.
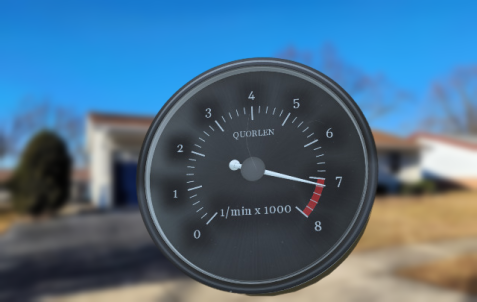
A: 7200 rpm
